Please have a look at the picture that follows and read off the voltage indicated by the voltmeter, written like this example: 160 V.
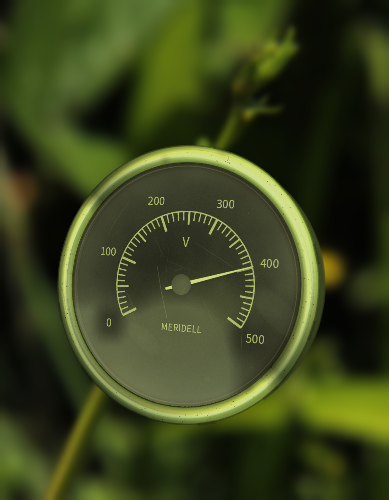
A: 400 V
